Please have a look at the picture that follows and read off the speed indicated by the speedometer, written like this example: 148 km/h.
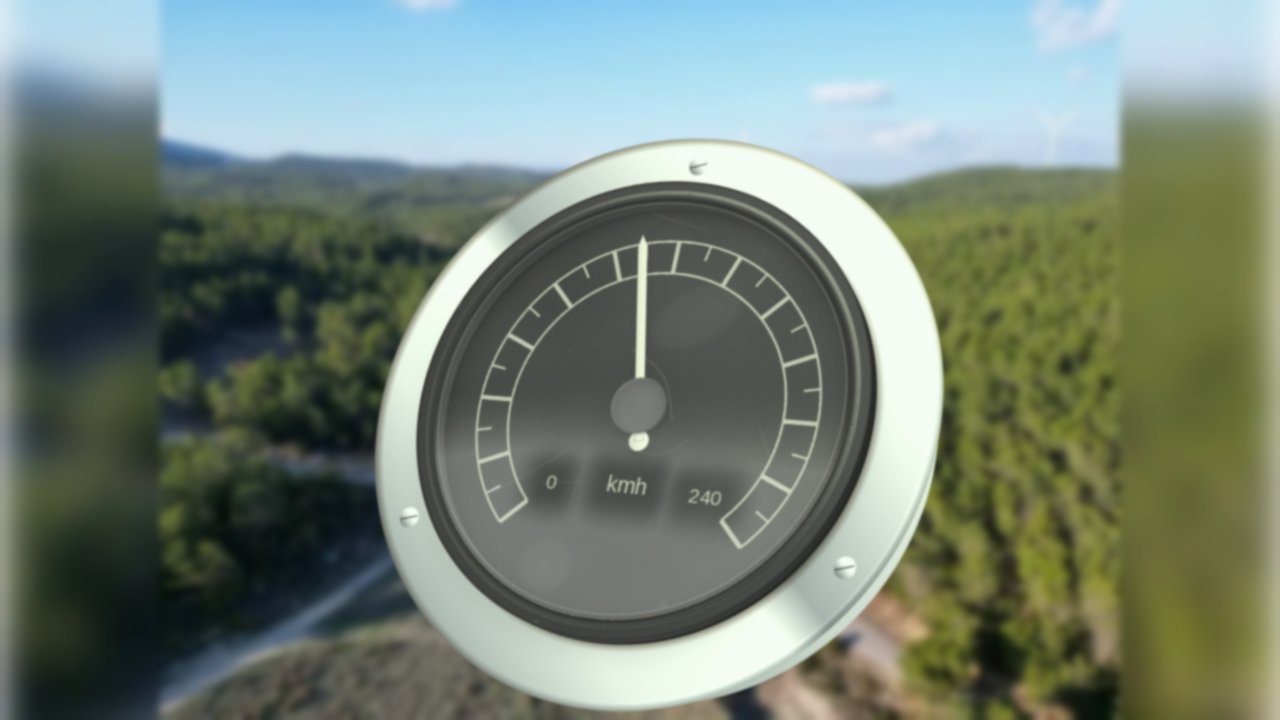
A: 110 km/h
